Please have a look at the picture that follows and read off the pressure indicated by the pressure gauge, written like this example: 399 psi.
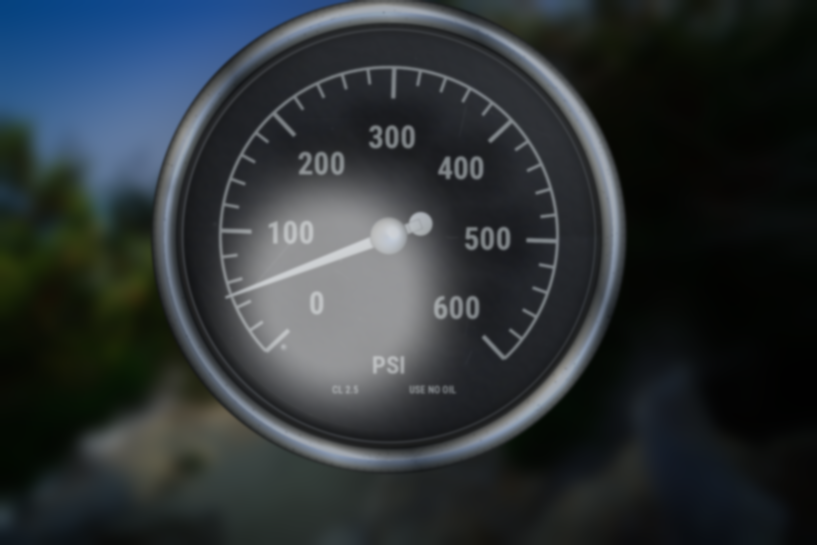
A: 50 psi
